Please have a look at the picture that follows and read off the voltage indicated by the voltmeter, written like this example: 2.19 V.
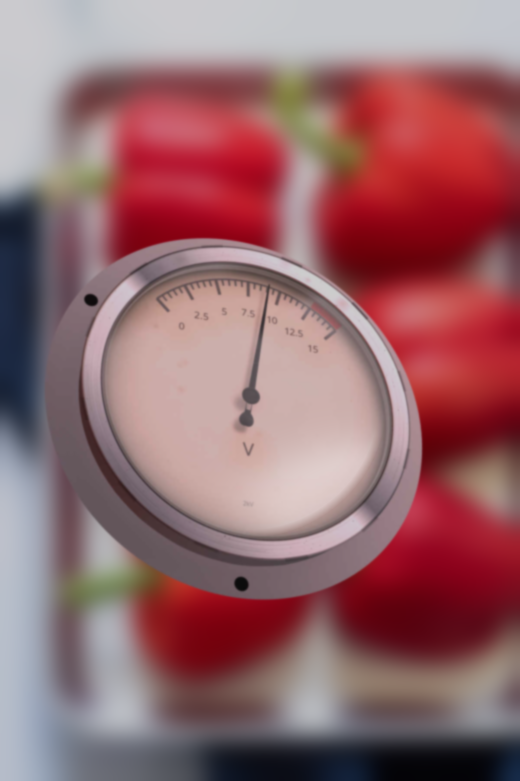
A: 9 V
